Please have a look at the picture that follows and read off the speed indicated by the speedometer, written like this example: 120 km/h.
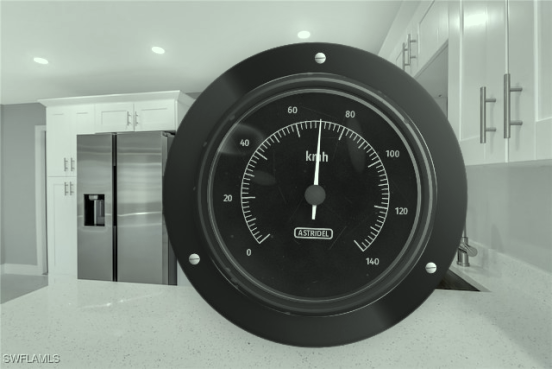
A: 70 km/h
